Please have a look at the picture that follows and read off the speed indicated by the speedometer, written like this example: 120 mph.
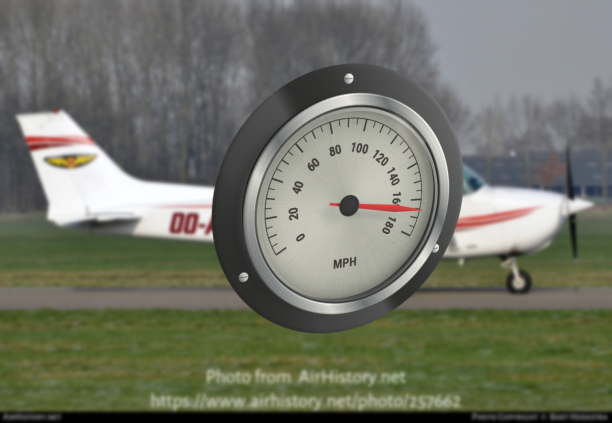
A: 165 mph
